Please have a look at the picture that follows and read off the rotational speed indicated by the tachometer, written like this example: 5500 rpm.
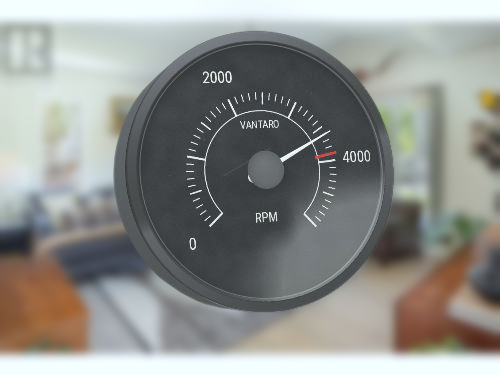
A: 3600 rpm
